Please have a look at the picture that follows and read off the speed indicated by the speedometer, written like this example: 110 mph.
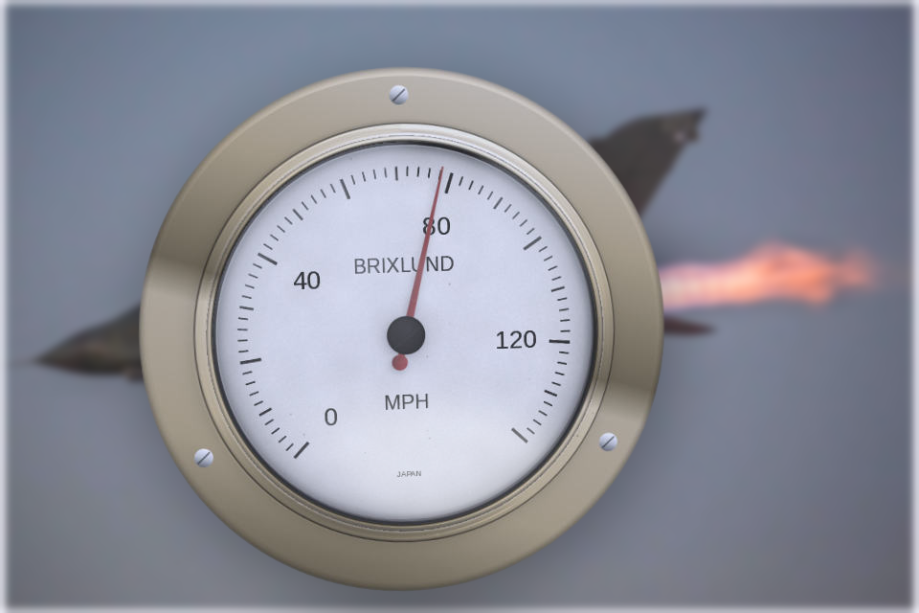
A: 78 mph
